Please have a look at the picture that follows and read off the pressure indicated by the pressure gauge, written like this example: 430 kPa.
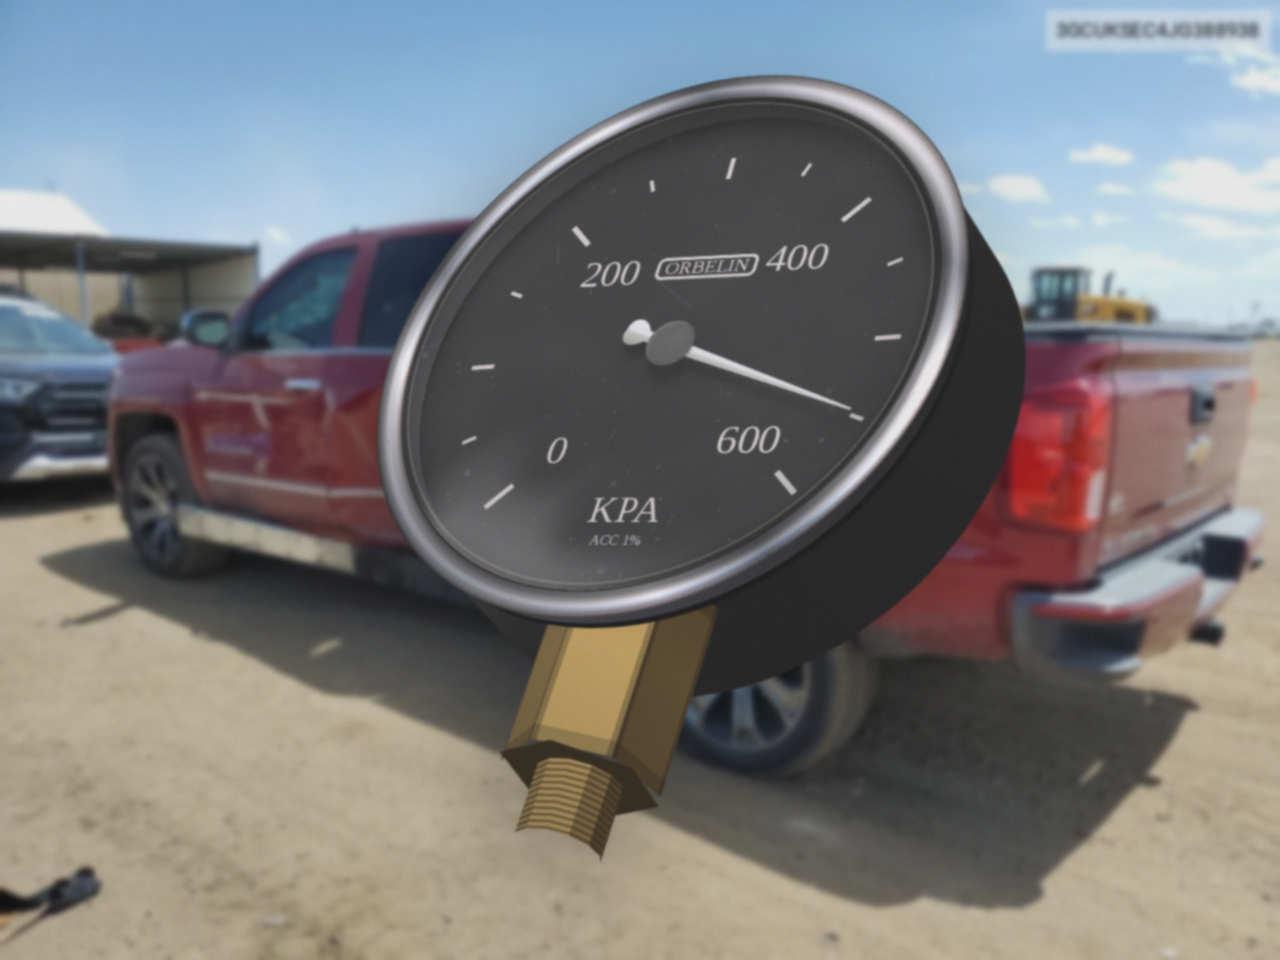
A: 550 kPa
